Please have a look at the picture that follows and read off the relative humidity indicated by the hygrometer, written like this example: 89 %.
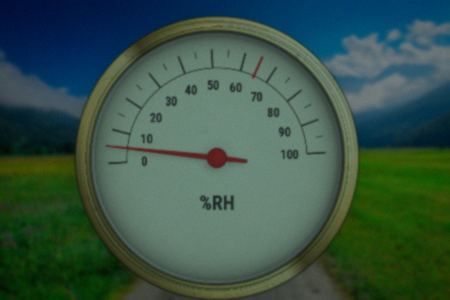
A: 5 %
